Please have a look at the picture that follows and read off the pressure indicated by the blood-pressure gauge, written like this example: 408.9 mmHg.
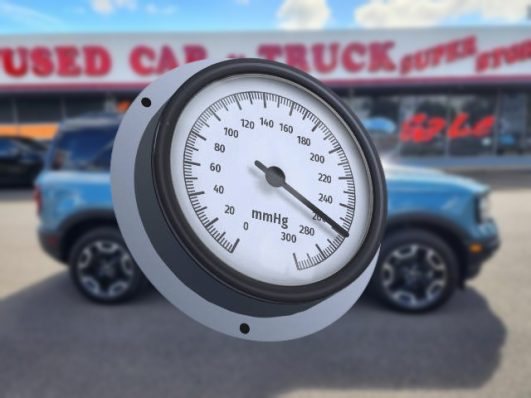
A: 260 mmHg
